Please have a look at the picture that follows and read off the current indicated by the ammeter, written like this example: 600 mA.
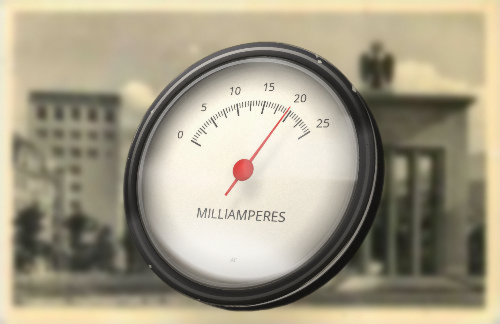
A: 20 mA
